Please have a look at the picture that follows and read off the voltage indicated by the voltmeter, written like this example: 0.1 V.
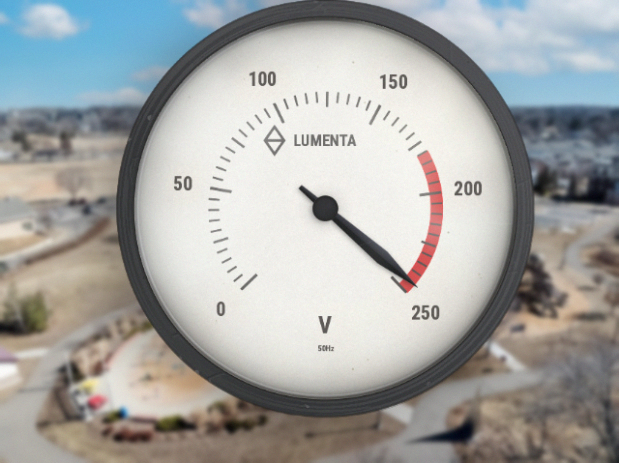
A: 245 V
